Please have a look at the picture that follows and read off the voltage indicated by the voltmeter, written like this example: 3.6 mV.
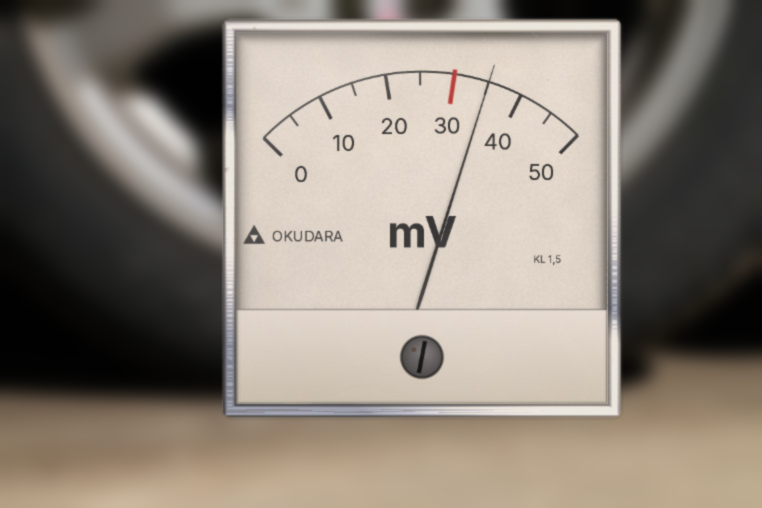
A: 35 mV
